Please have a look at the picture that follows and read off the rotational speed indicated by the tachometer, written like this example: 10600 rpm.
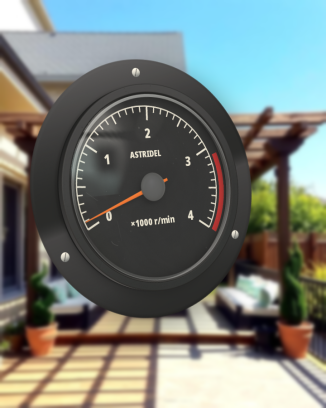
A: 100 rpm
